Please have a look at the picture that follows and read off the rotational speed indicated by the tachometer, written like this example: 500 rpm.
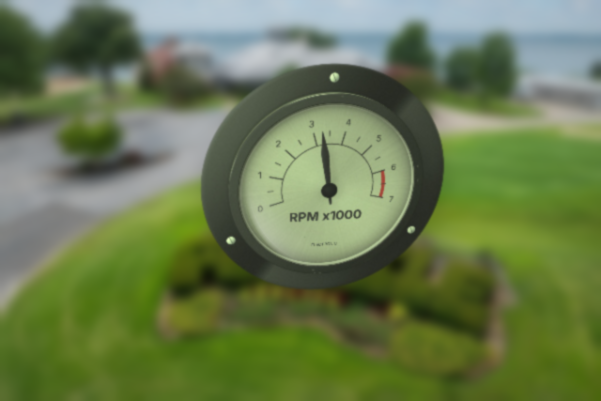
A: 3250 rpm
